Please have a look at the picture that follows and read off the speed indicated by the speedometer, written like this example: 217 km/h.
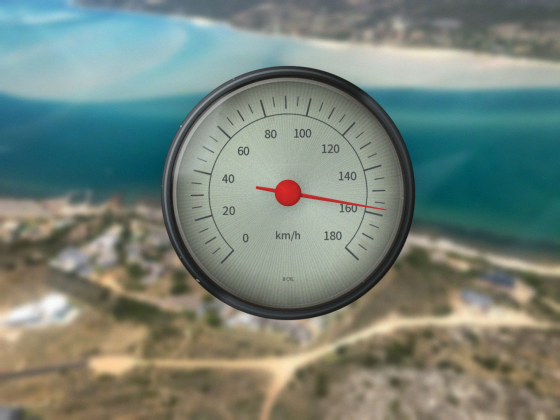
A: 157.5 km/h
